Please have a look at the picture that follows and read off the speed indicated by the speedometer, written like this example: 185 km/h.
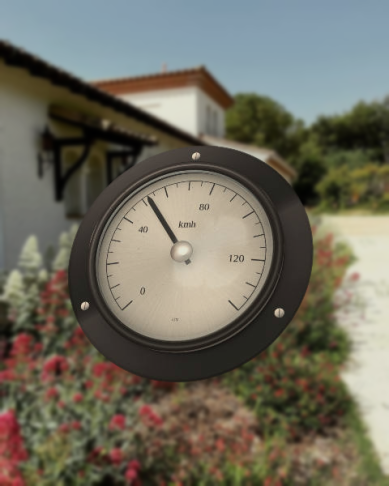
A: 52.5 km/h
